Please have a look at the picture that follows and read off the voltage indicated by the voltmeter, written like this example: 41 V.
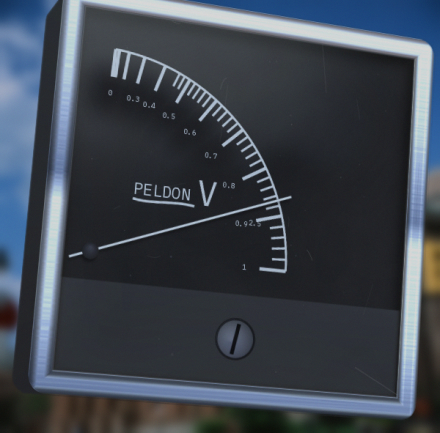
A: 0.87 V
